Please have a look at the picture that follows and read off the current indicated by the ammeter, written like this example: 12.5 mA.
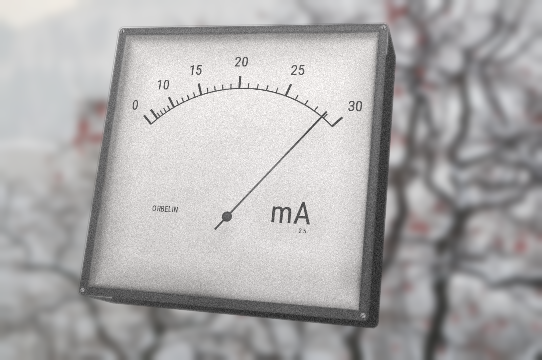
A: 29 mA
